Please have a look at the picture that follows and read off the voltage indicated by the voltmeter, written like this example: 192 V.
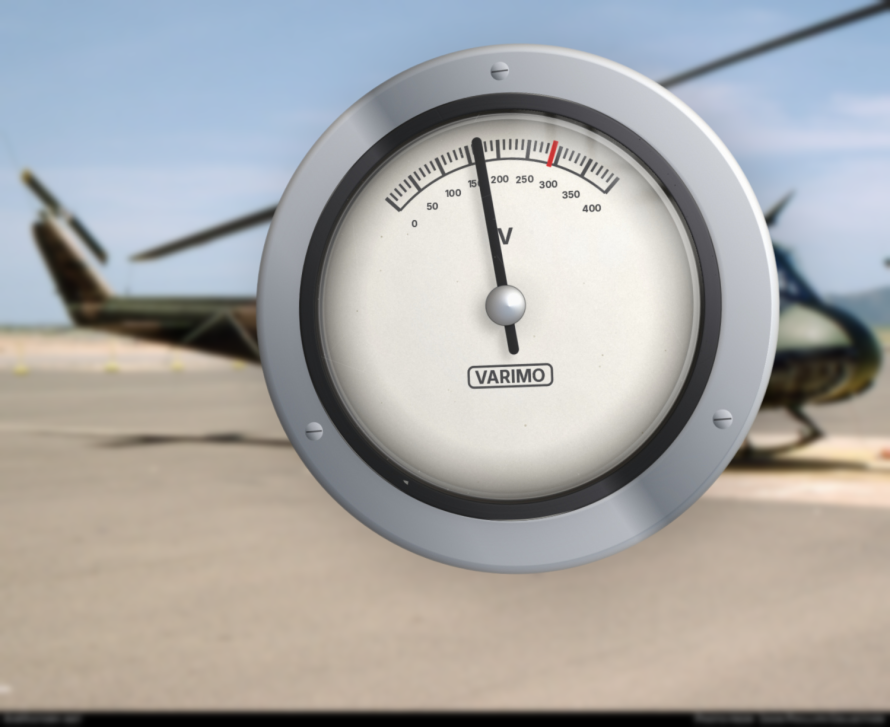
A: 170 V
